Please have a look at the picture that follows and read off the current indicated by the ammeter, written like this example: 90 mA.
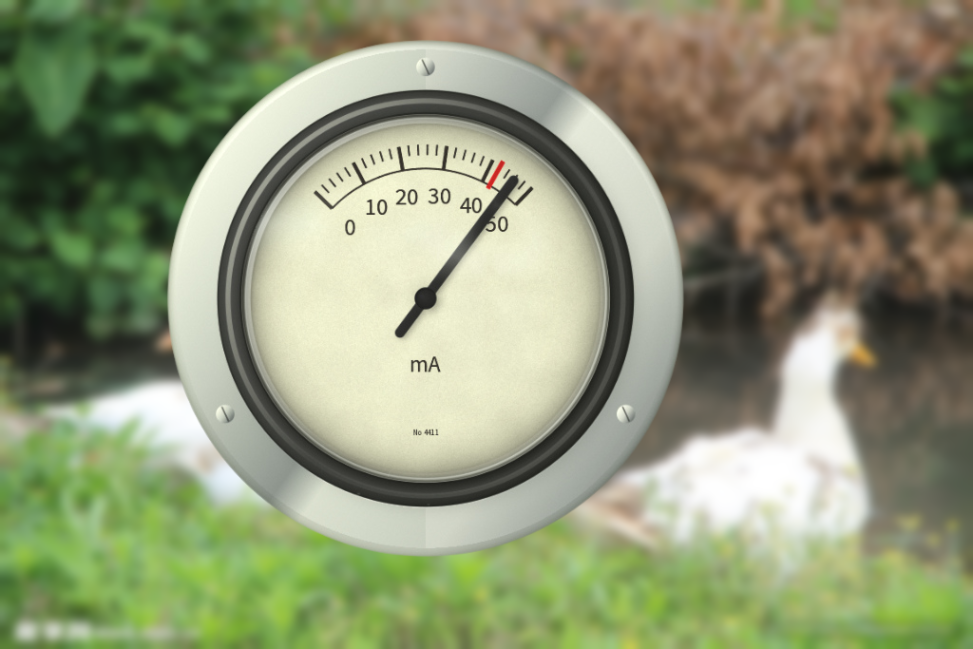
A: 46 mA
